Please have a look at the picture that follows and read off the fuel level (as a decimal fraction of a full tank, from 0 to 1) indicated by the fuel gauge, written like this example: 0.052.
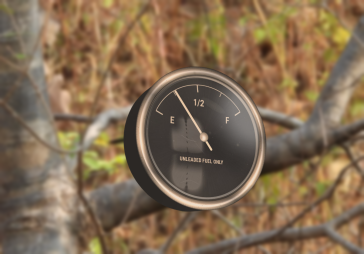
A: 0.25
